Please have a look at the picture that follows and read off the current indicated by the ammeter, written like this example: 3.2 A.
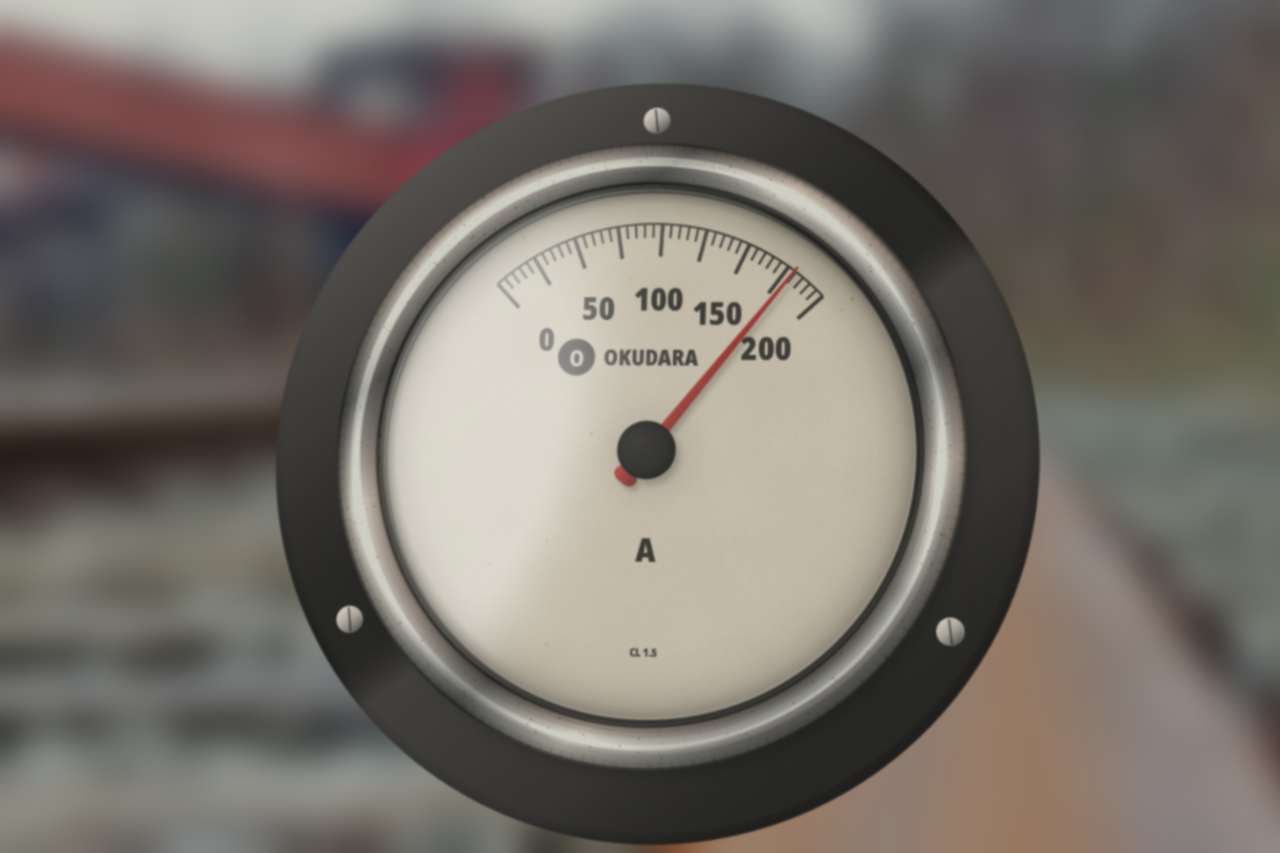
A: 180 A
